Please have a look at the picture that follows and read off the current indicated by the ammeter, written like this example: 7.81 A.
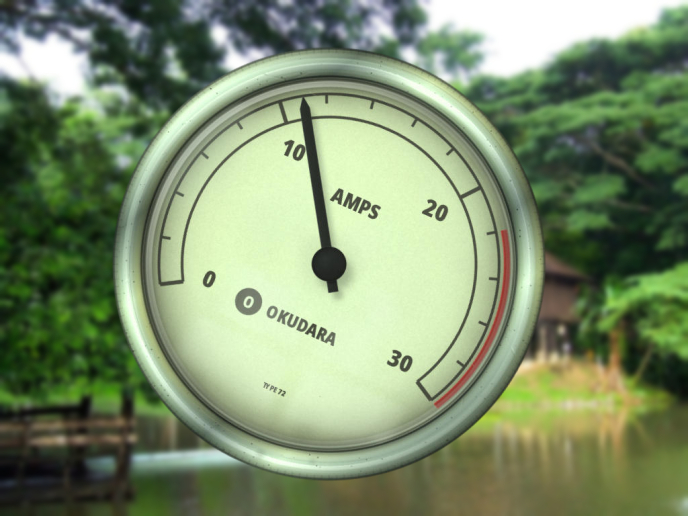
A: 11 A
